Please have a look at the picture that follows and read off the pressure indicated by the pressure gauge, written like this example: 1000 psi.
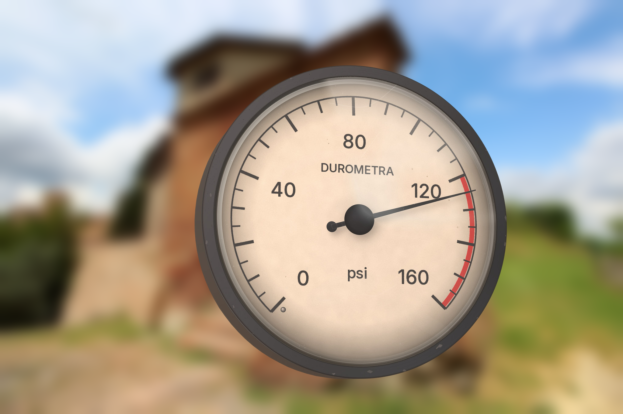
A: 125 psi
